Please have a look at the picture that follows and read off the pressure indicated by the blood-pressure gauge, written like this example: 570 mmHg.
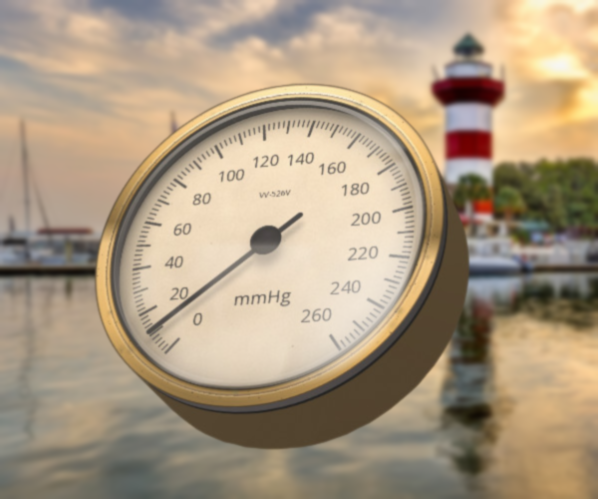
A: 10 mmHg
